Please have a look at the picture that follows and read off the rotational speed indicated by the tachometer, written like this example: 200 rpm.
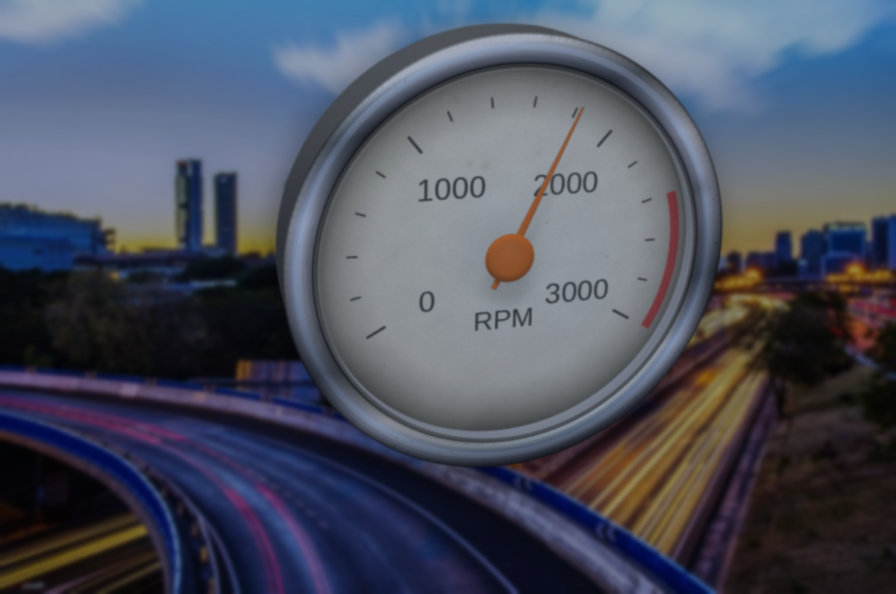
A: 1800 rpm
